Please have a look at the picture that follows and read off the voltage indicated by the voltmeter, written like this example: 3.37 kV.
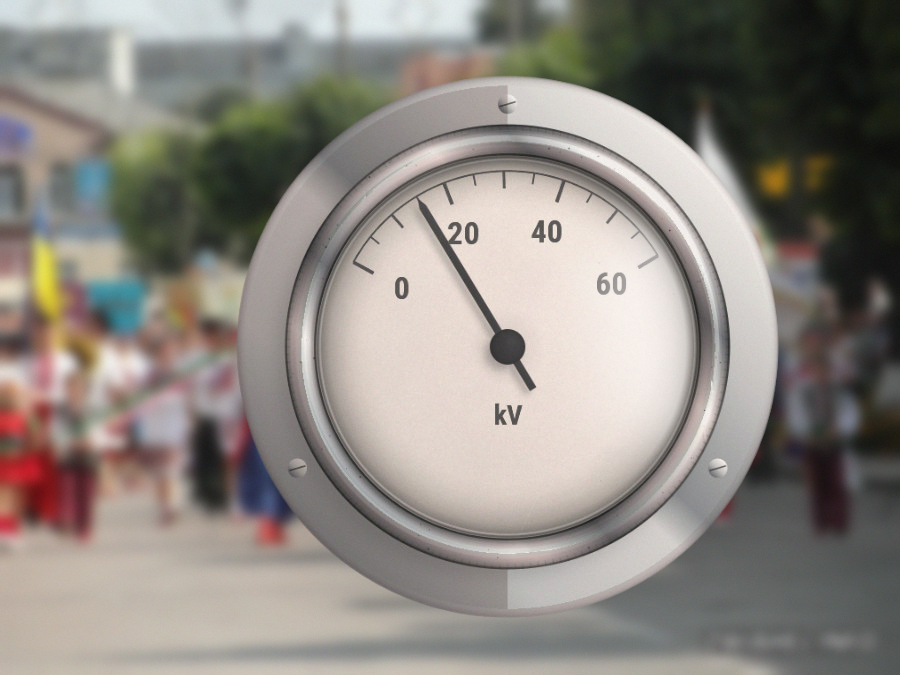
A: 15 kV
